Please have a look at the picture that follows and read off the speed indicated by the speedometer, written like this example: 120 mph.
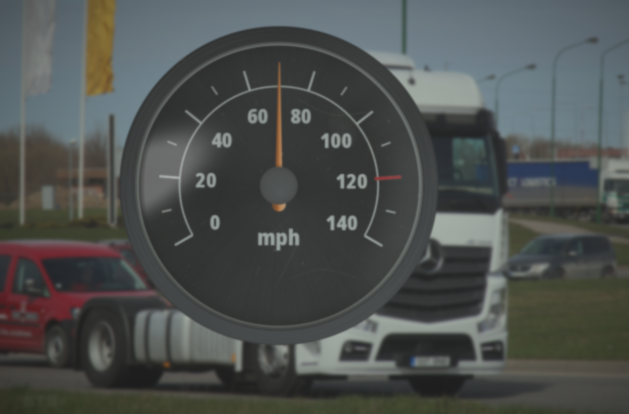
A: 70 mph
